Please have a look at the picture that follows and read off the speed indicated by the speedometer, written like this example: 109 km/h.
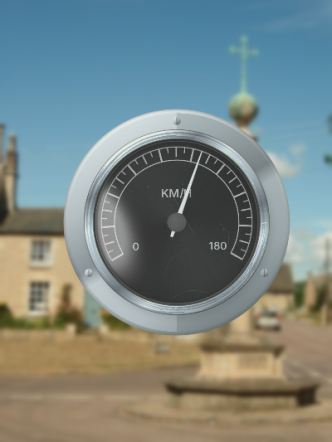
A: 105 km/h
